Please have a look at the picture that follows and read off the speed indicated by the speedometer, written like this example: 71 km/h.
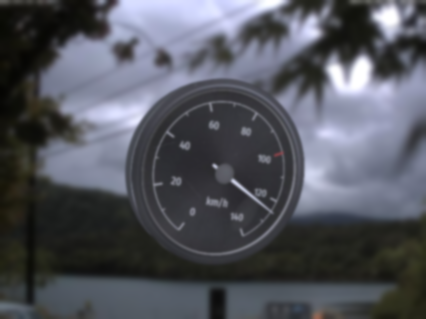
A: 125 km/h
